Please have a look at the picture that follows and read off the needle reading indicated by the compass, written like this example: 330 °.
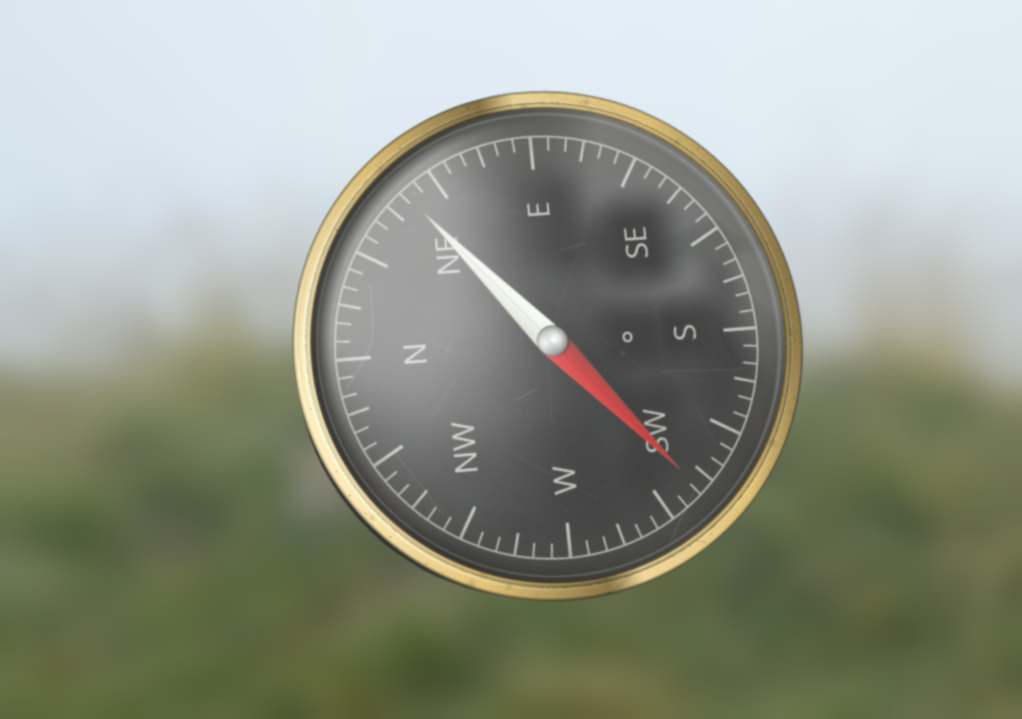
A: 230 °
